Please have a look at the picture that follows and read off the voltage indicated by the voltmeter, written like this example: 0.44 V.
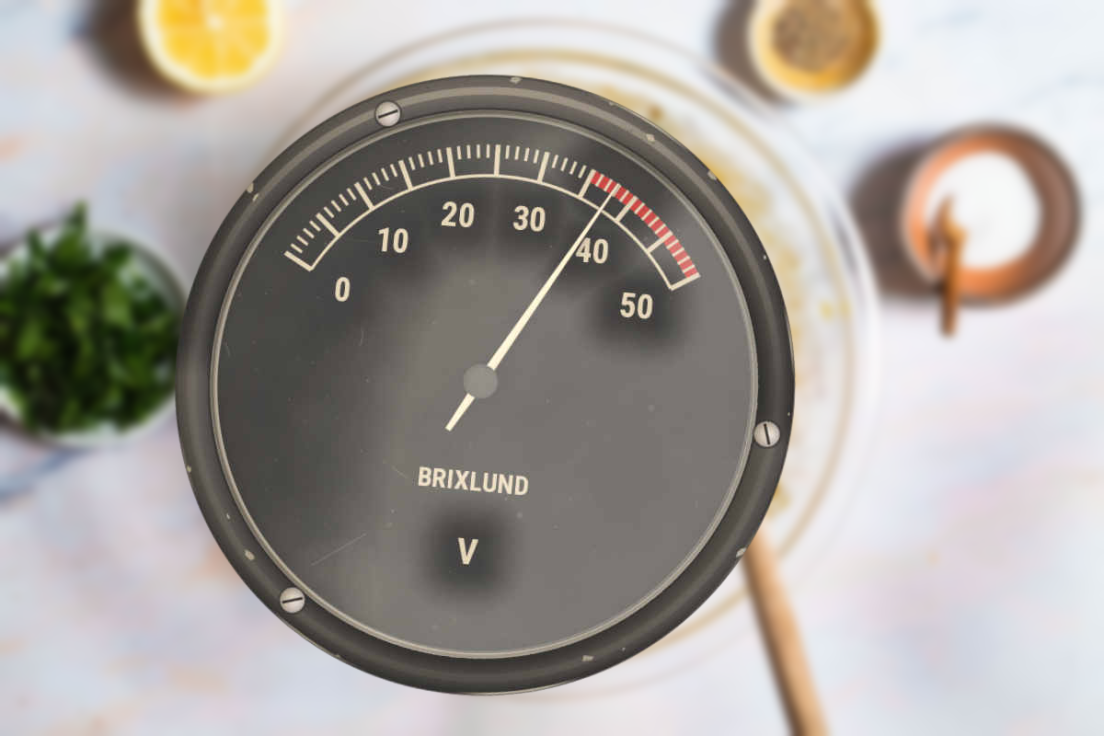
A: 38 V
